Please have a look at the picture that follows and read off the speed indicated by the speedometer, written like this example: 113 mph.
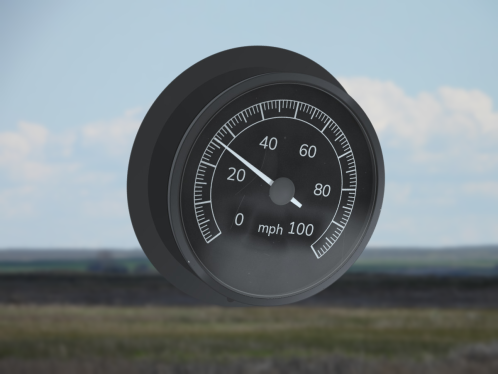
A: 26 mph
